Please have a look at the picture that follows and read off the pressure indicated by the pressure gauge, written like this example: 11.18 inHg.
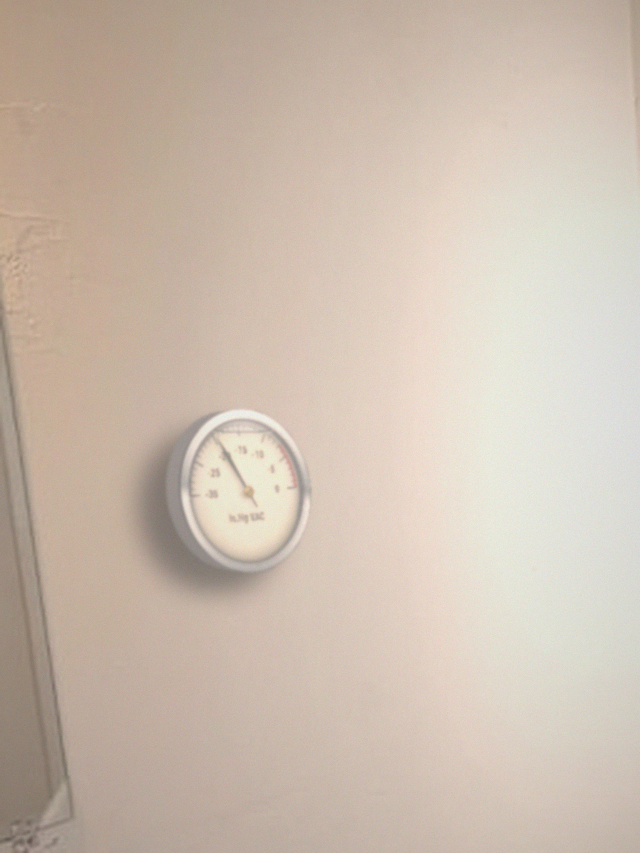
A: -20 inHg
